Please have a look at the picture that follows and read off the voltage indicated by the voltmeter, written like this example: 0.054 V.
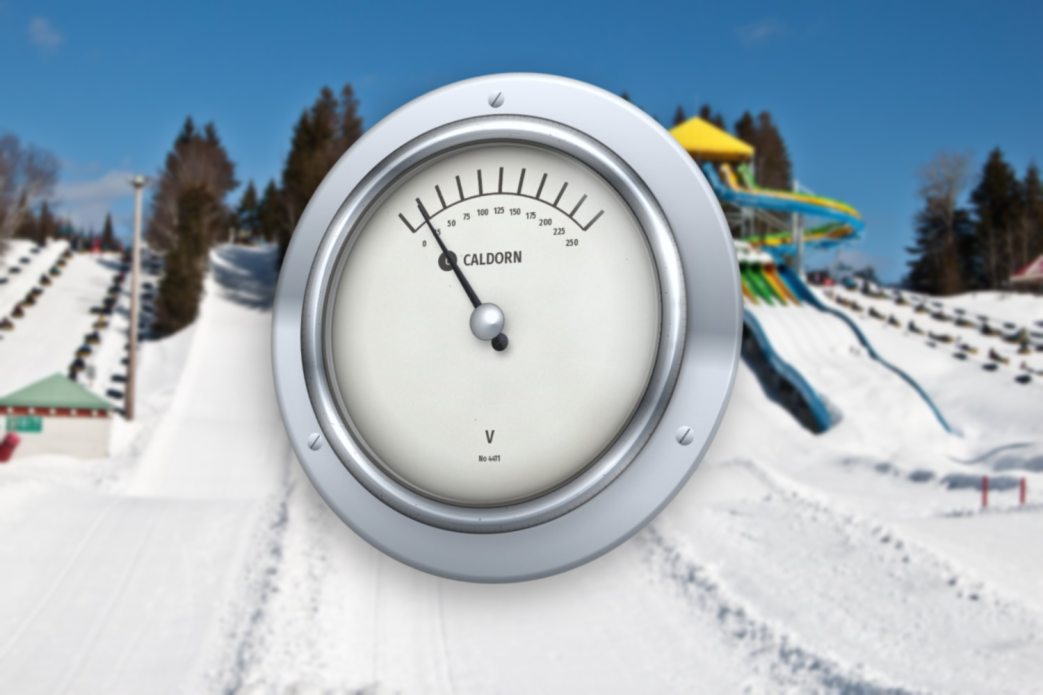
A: 25 V
